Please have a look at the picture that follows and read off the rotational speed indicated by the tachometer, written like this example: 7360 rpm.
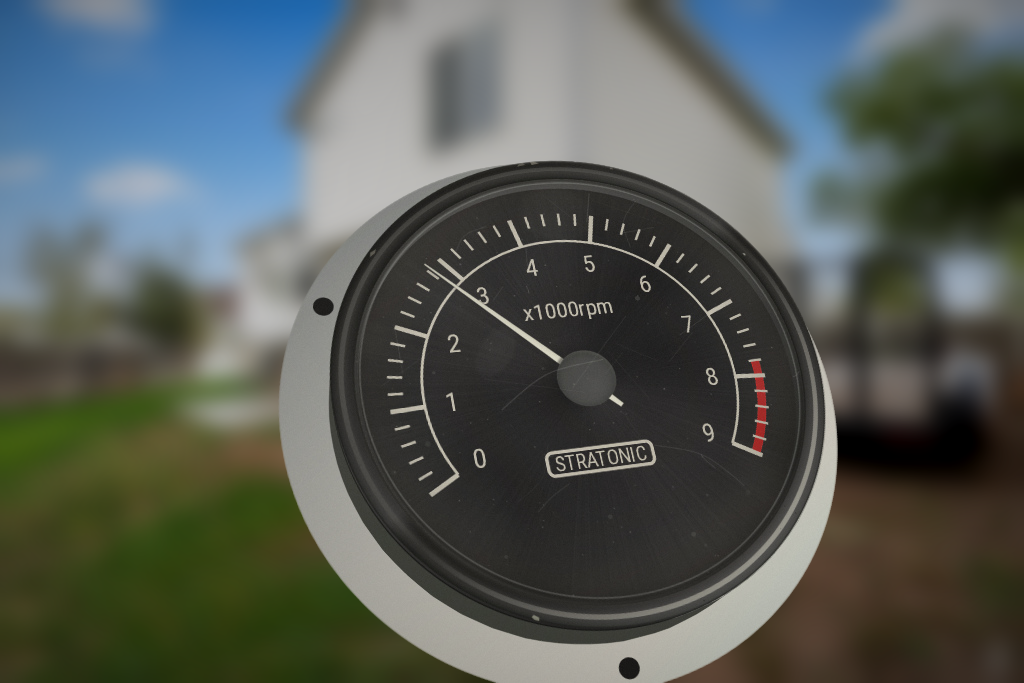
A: 2800 rpm
